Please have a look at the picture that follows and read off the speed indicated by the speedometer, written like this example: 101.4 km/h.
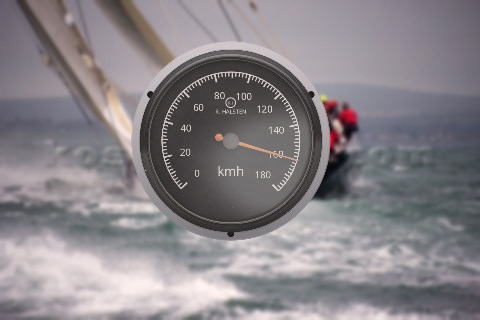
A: 160 km/h
